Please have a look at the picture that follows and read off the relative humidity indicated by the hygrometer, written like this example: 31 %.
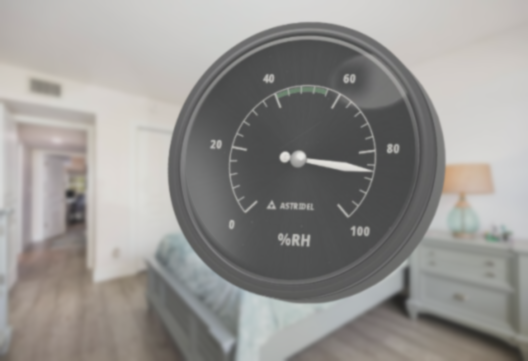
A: 86 %
